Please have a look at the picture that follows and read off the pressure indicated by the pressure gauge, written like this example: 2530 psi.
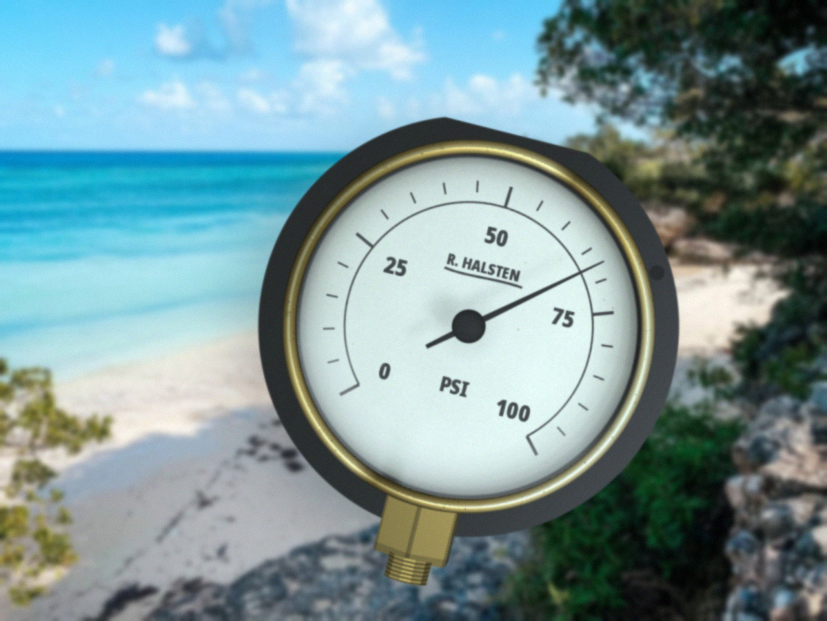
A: 67.5 psi
